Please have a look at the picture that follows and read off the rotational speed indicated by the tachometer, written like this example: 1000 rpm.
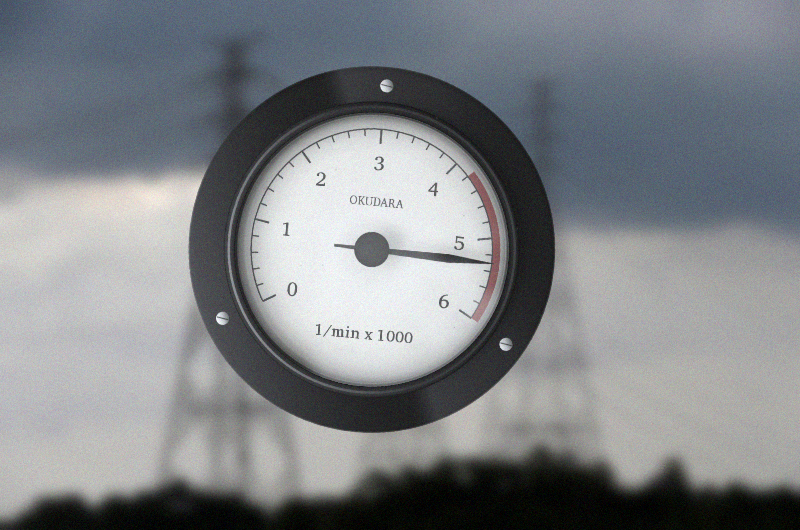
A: 5300 rpm
